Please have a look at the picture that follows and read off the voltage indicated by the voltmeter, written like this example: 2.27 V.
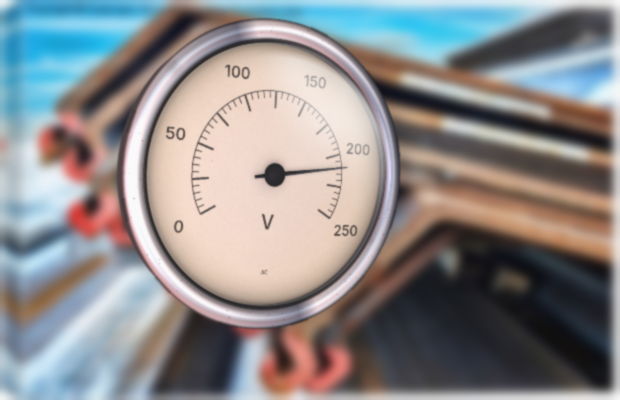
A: 210 V
